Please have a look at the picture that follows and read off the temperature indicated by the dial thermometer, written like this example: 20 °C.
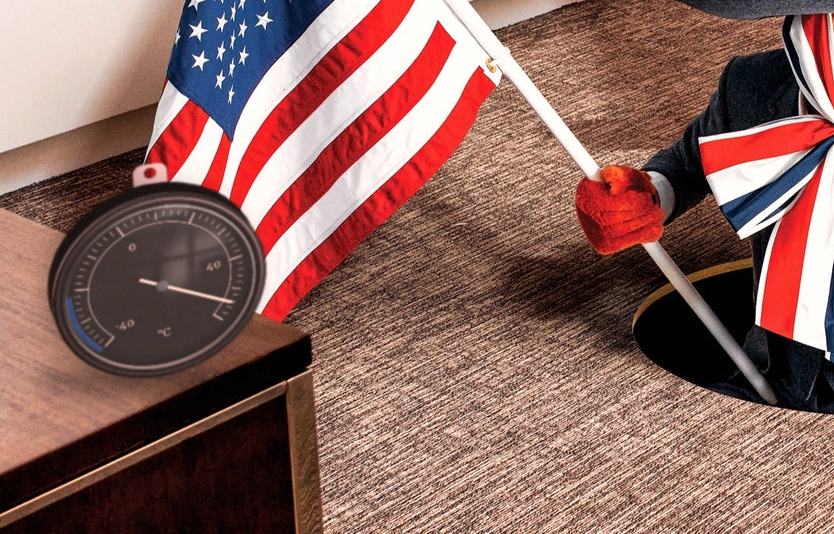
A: 54 °C
